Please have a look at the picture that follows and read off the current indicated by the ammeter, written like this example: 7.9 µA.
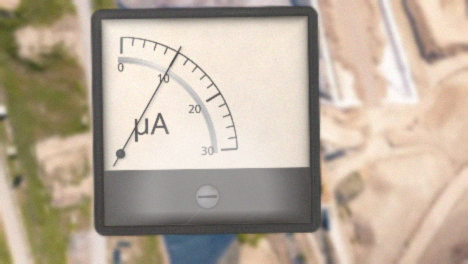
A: 10 µA
